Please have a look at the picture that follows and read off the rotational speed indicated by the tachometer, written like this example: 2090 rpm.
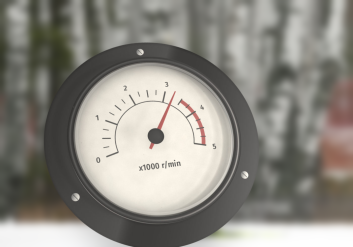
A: 3250 rpm
